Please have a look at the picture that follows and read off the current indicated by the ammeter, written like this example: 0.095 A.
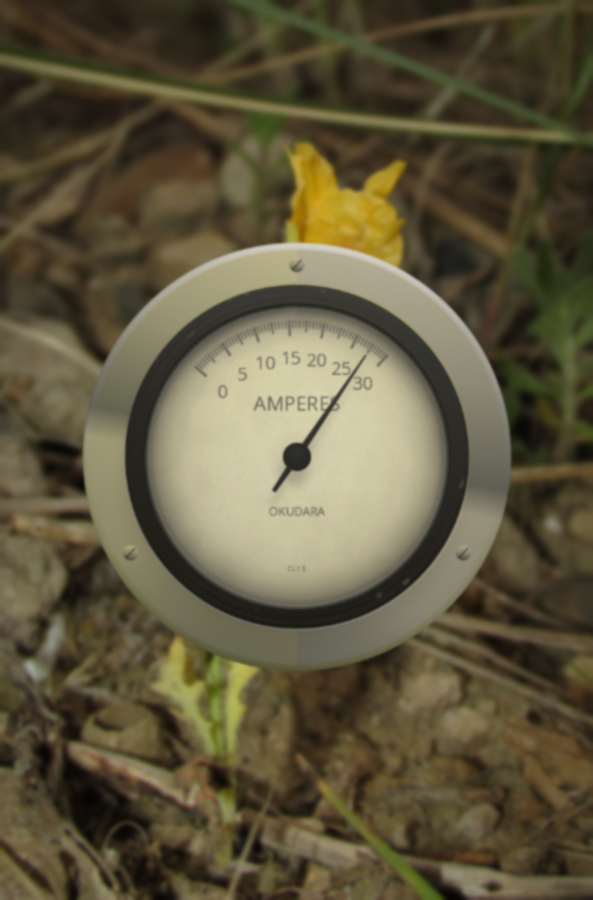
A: 27.5 A
